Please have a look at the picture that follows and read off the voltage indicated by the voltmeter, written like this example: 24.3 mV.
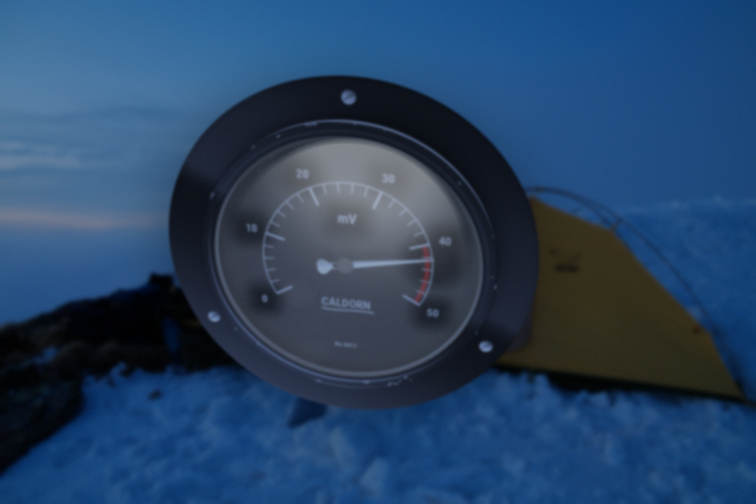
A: 42 mV
